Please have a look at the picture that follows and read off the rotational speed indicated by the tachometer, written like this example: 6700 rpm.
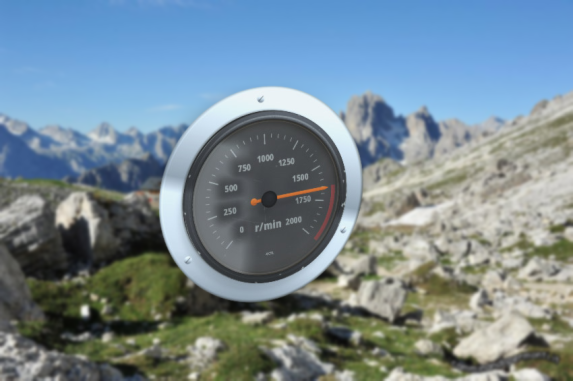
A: 1650 rpm
